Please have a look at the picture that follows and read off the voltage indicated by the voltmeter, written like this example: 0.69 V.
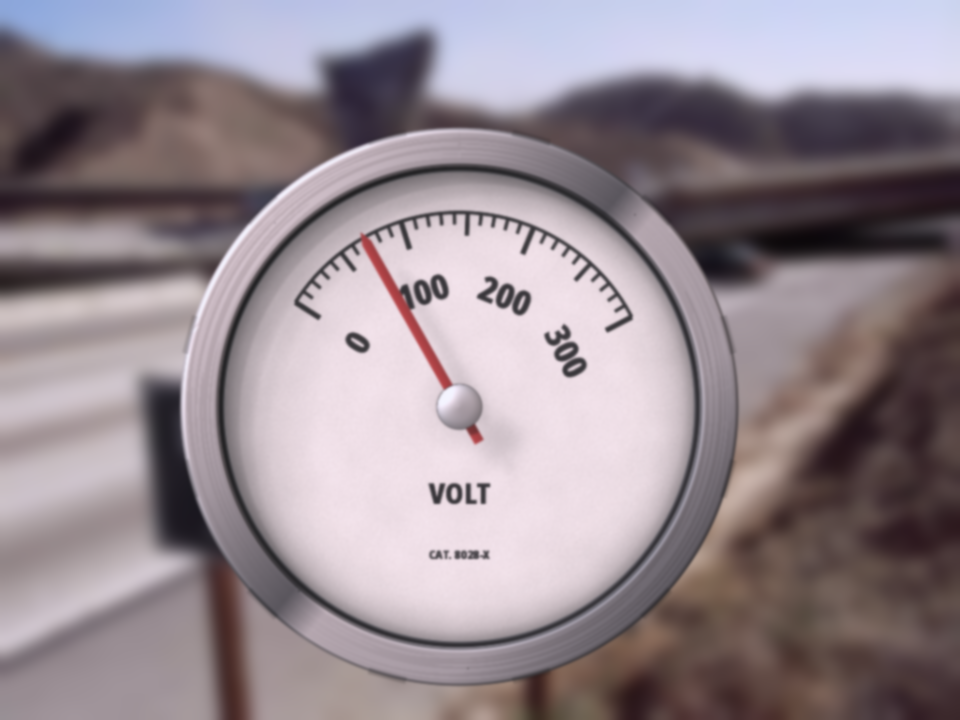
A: 70 V
